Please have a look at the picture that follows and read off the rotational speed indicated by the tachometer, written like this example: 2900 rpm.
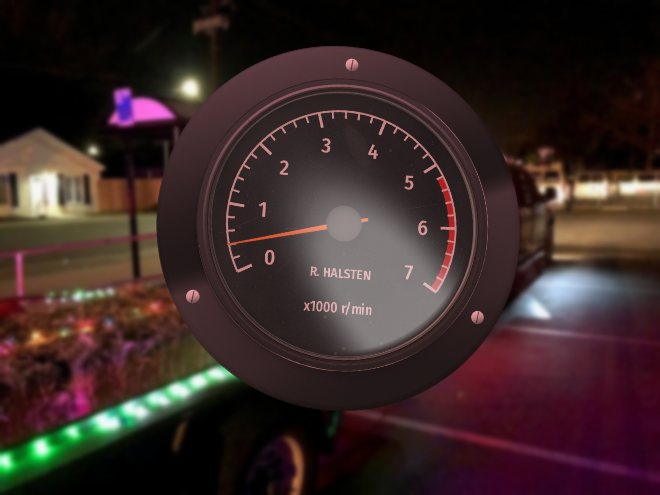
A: 400 rpm
